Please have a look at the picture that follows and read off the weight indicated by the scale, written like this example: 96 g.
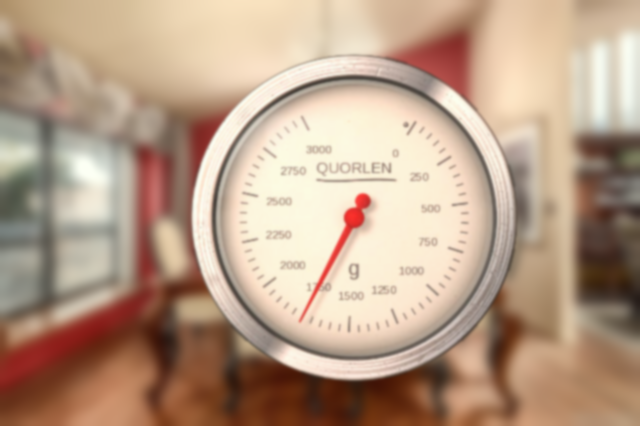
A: 1750 g
